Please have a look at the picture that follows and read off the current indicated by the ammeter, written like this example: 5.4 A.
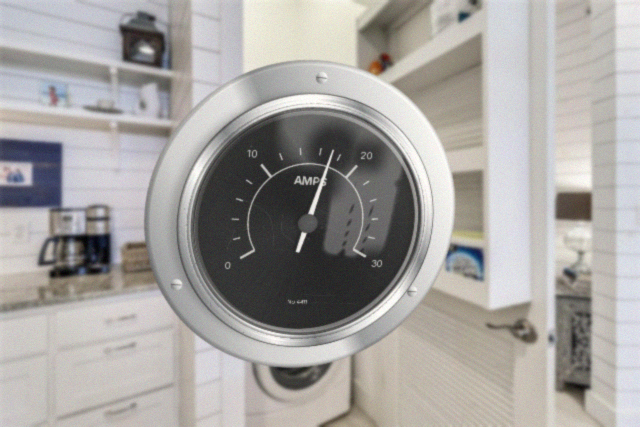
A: 17 A
